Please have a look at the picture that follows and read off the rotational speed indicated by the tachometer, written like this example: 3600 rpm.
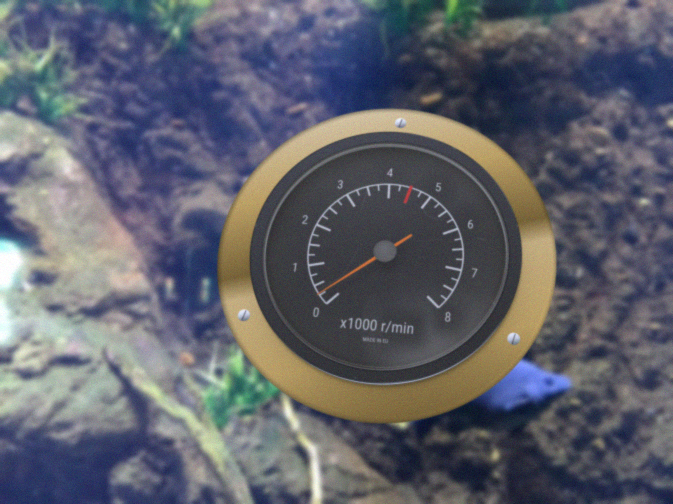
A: 250 rpm
